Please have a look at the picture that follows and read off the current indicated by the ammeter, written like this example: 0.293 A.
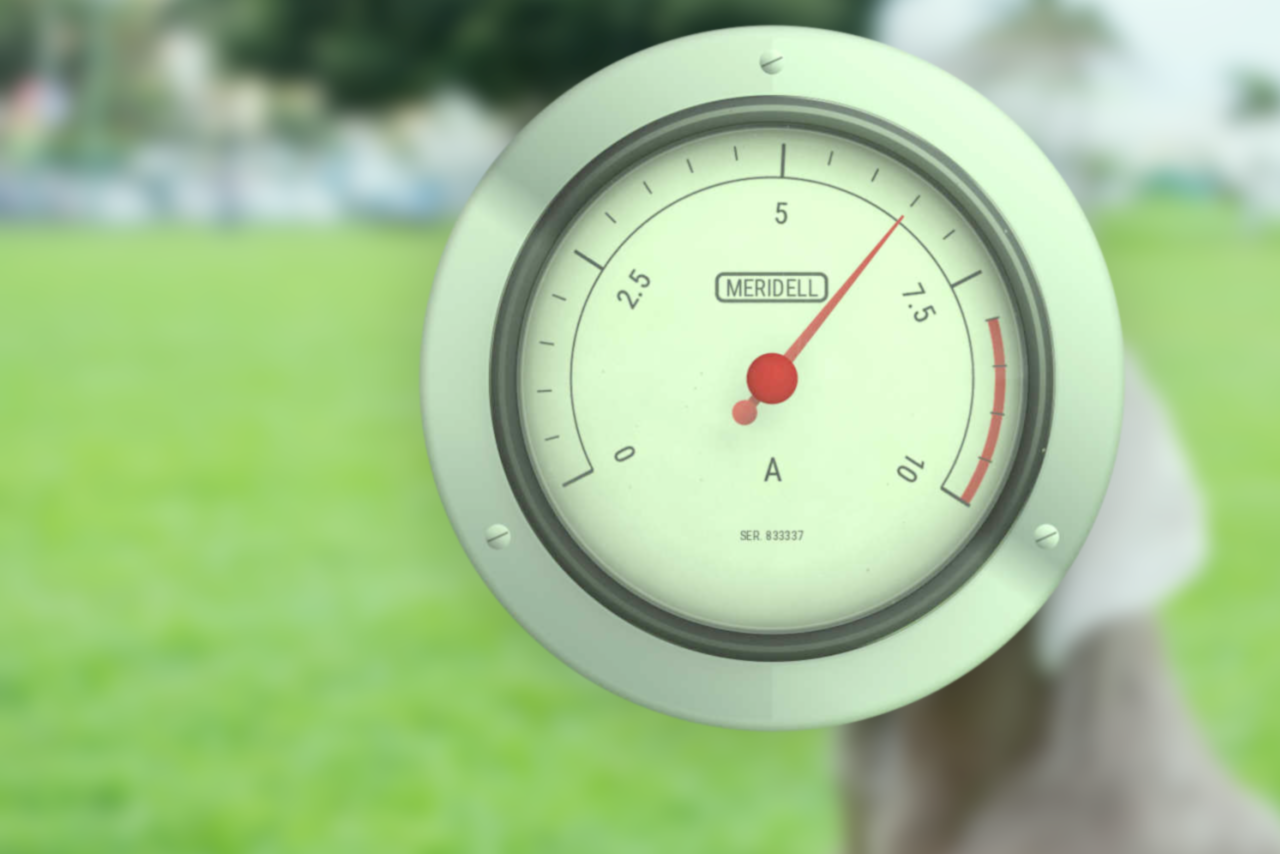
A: 6.5 A
